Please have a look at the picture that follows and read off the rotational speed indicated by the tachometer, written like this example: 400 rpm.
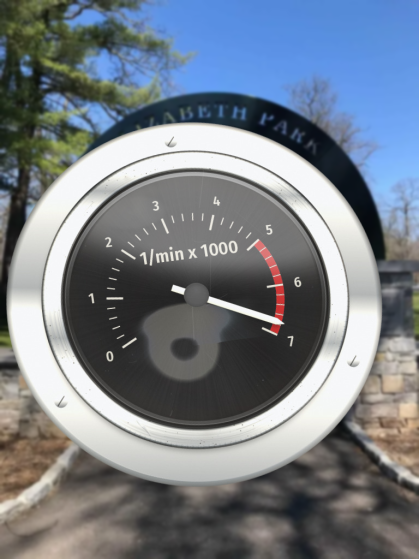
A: 6800 rpm
